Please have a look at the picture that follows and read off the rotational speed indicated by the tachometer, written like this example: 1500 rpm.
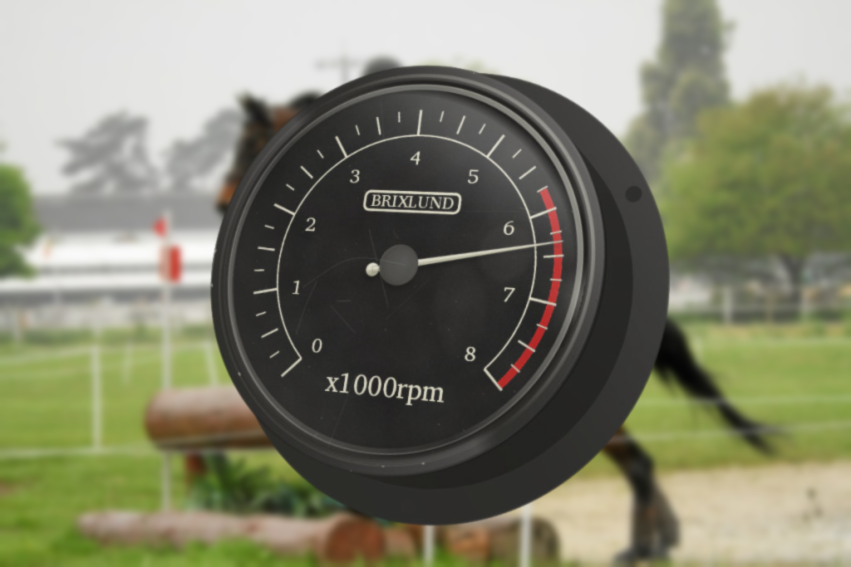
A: 6375 rpm
